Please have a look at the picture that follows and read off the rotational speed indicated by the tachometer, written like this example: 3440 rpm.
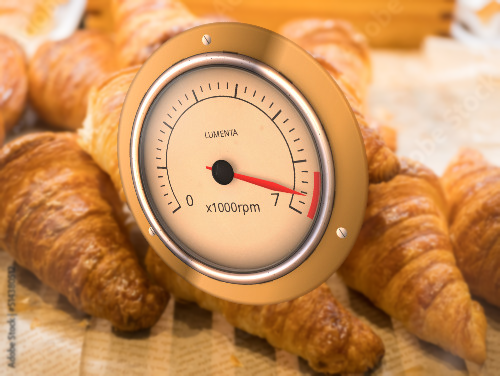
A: 6600 rpm
